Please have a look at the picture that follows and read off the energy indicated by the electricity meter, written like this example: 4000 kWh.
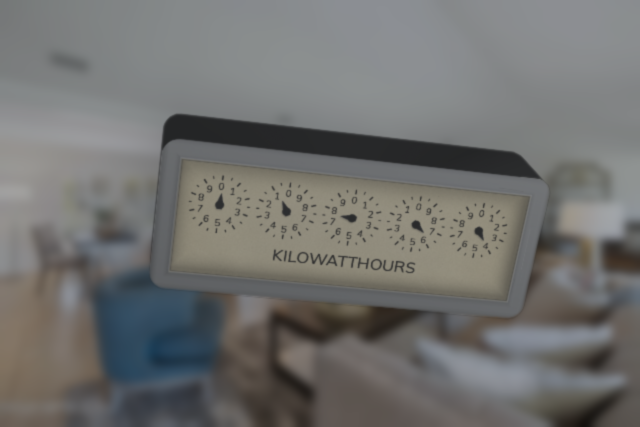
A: 764 kWh
